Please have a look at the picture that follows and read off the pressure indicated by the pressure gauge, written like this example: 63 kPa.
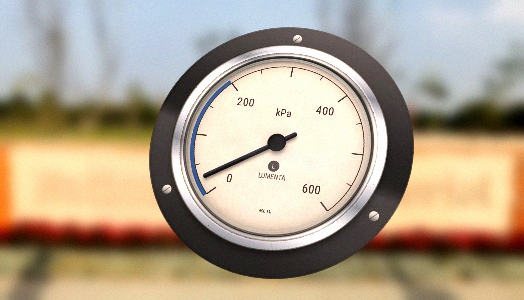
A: 25 kPa
